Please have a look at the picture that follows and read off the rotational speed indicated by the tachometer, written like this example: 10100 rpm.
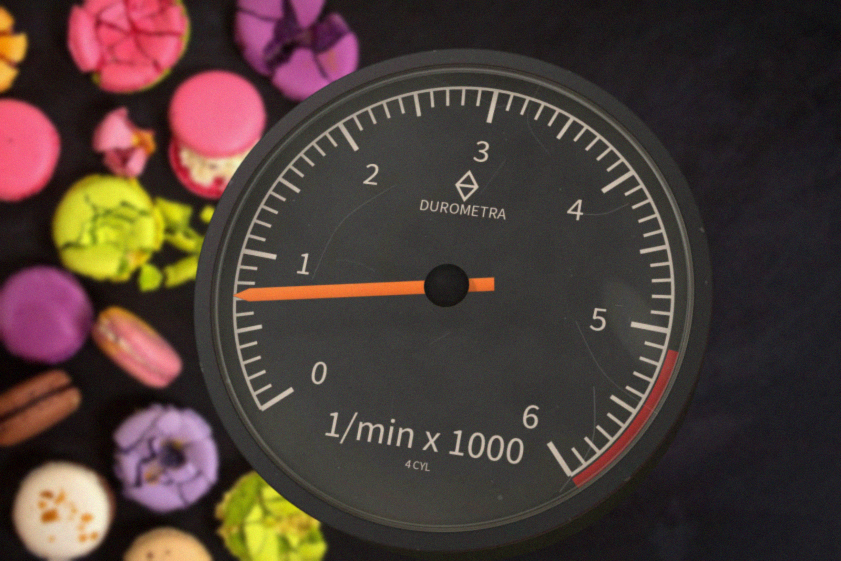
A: 700 rpm
